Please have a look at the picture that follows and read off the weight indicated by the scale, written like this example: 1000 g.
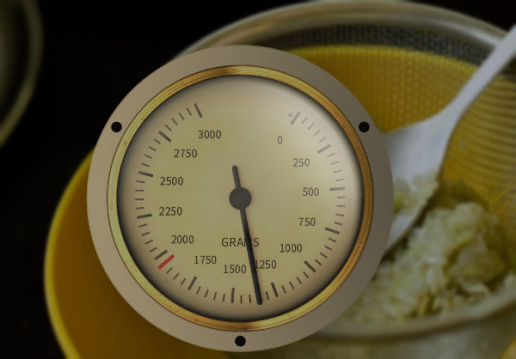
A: 1350 g
